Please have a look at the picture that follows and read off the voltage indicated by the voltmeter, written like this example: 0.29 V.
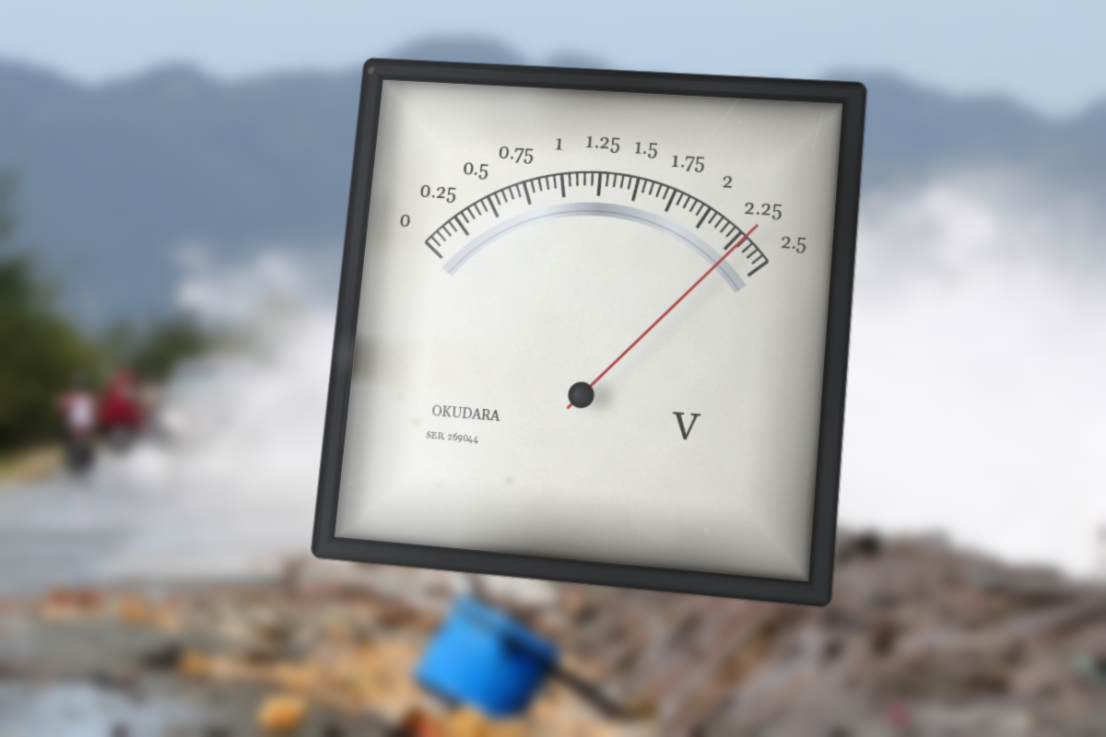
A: 2.3 V
